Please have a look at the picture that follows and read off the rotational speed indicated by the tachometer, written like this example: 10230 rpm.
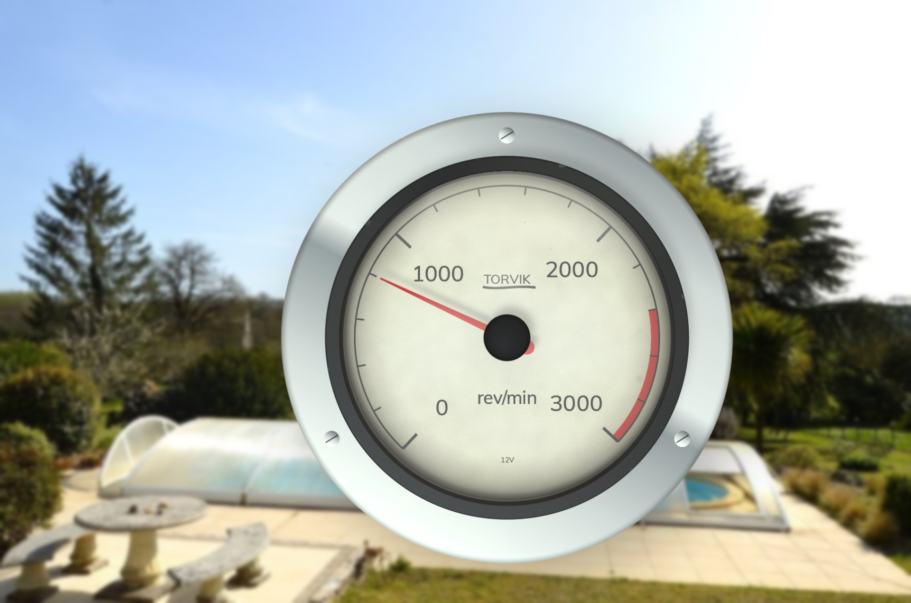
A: 800 rpm
